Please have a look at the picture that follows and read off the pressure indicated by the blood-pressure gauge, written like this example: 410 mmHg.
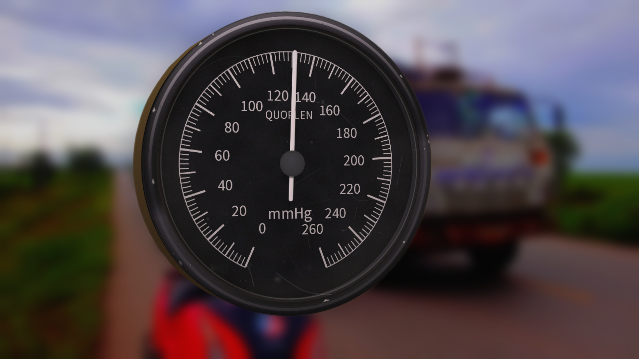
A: 130 mmHg
